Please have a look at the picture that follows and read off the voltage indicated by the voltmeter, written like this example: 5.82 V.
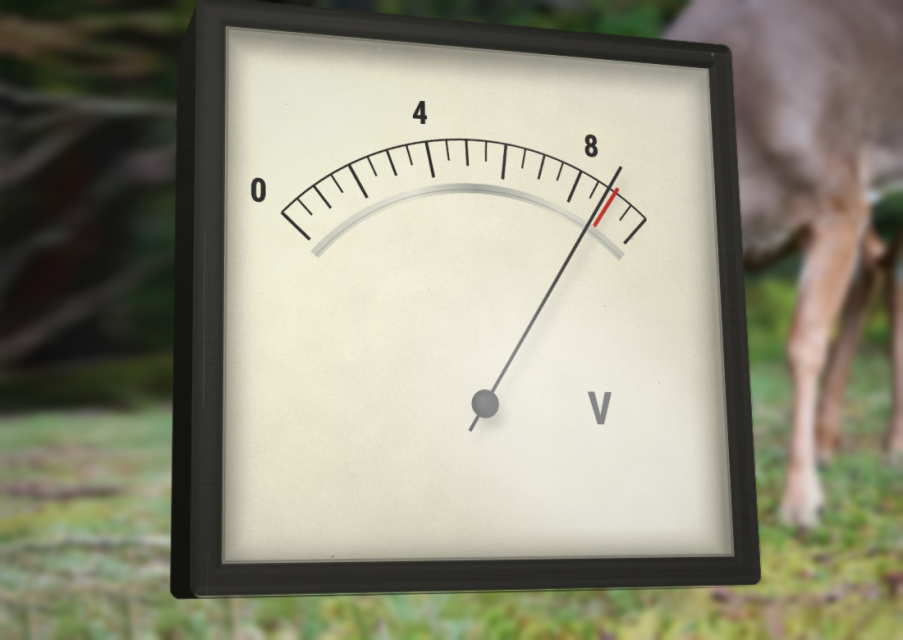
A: 8.75 V
